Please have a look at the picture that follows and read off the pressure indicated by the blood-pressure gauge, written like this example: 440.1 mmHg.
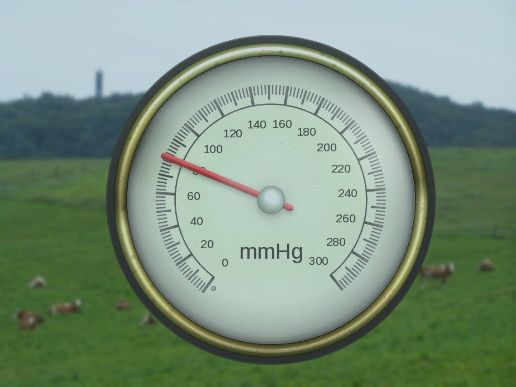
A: 80 mmHg
